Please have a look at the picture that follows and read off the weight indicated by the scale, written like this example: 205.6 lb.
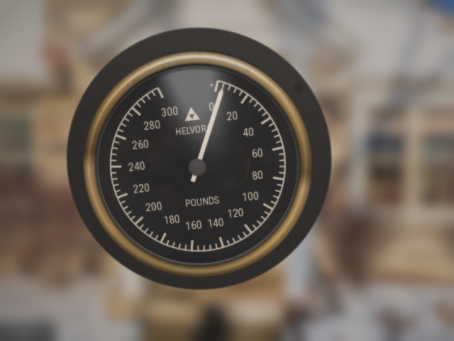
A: 4 lb
